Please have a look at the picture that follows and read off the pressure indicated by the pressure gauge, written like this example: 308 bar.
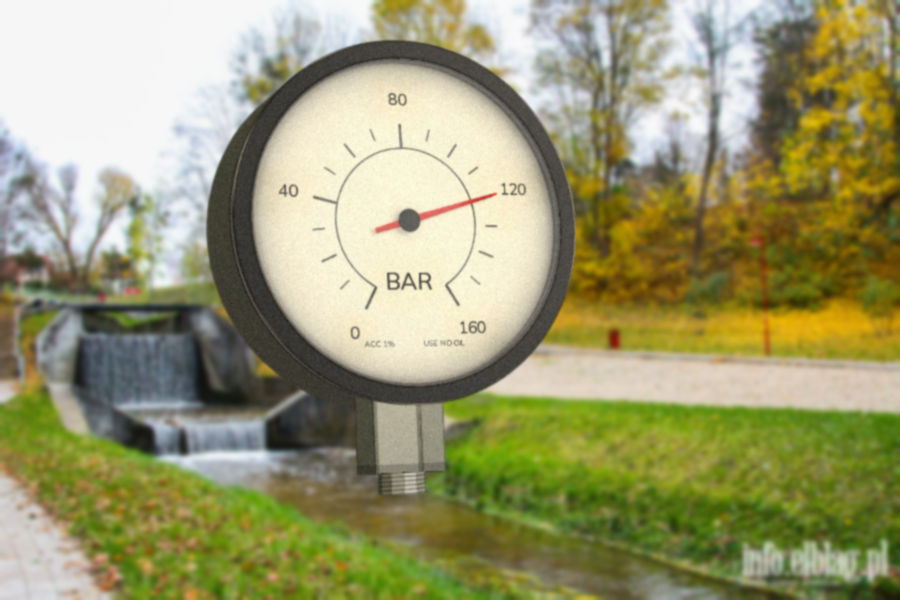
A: 120 bar
